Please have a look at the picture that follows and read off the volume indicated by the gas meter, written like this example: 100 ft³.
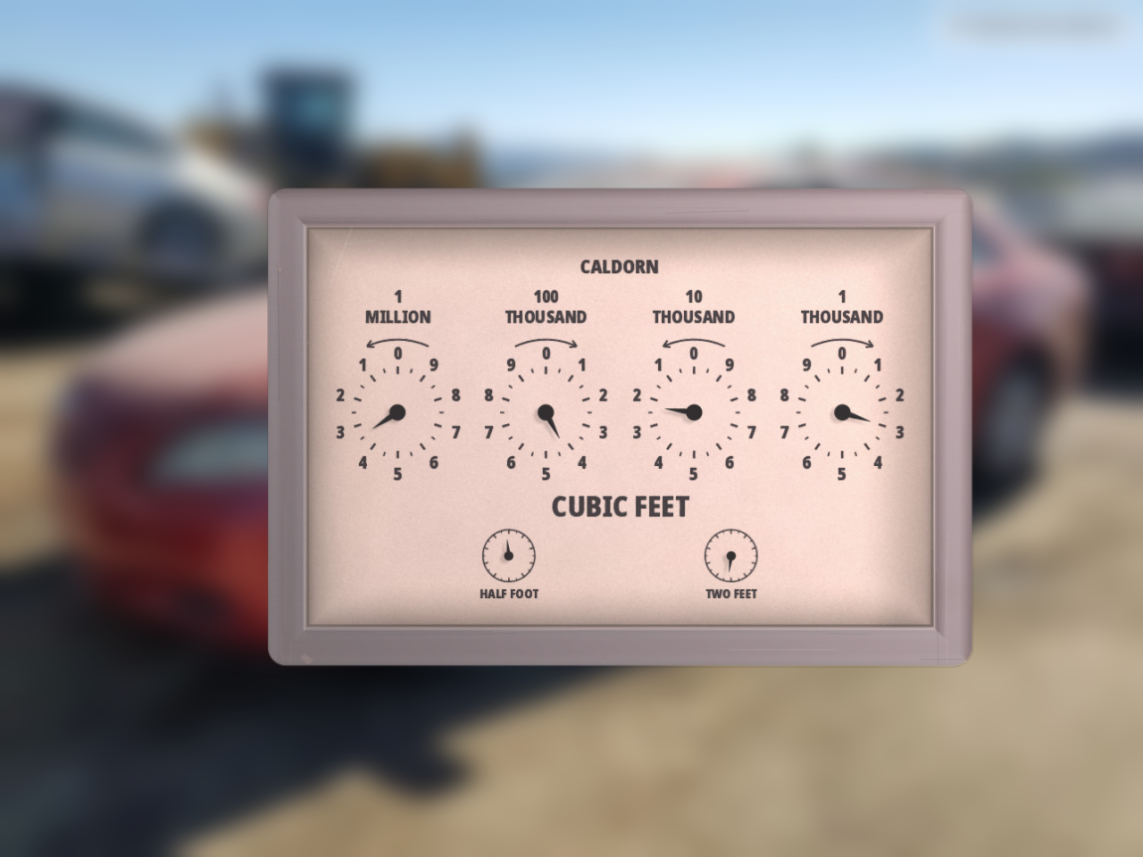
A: 342300 ft³
